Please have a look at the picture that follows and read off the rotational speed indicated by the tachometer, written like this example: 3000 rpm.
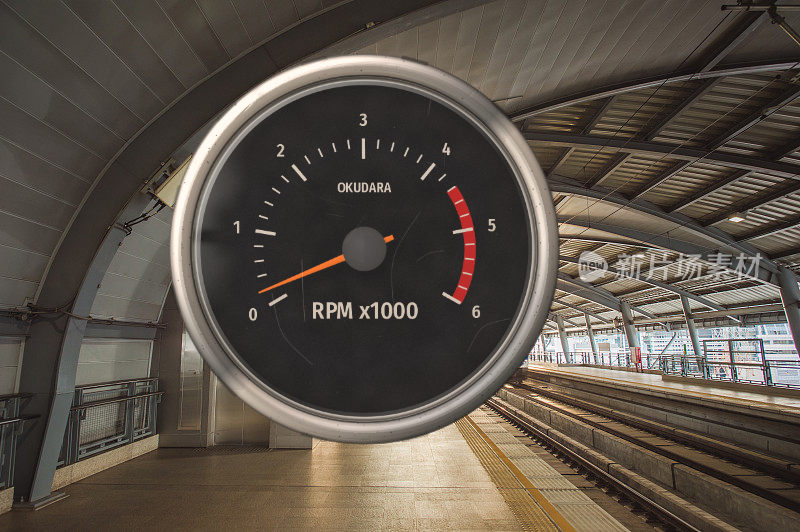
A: 200 rpm
